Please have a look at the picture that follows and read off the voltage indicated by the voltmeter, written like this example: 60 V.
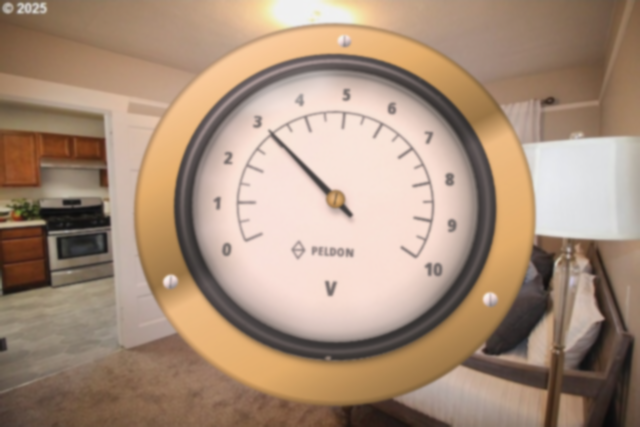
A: 3 V
